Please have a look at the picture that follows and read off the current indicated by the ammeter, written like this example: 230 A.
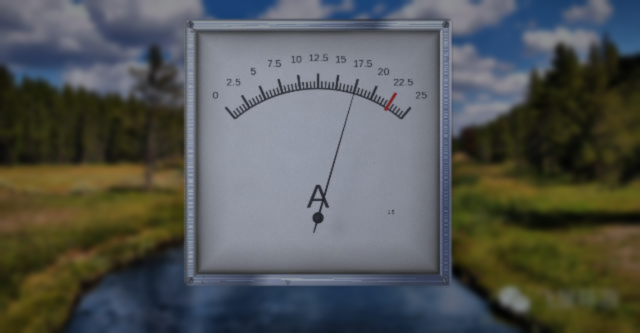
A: 17.5 A
